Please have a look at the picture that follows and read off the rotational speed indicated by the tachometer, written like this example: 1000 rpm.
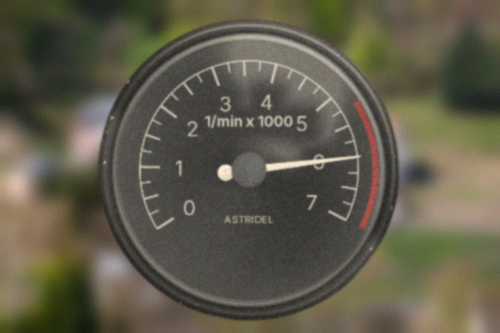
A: 6000 rpm
